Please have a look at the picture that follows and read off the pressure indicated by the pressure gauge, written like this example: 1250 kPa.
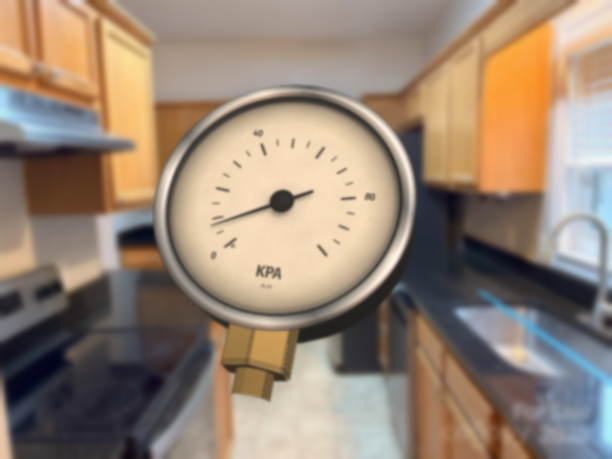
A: 7.5 kPa
